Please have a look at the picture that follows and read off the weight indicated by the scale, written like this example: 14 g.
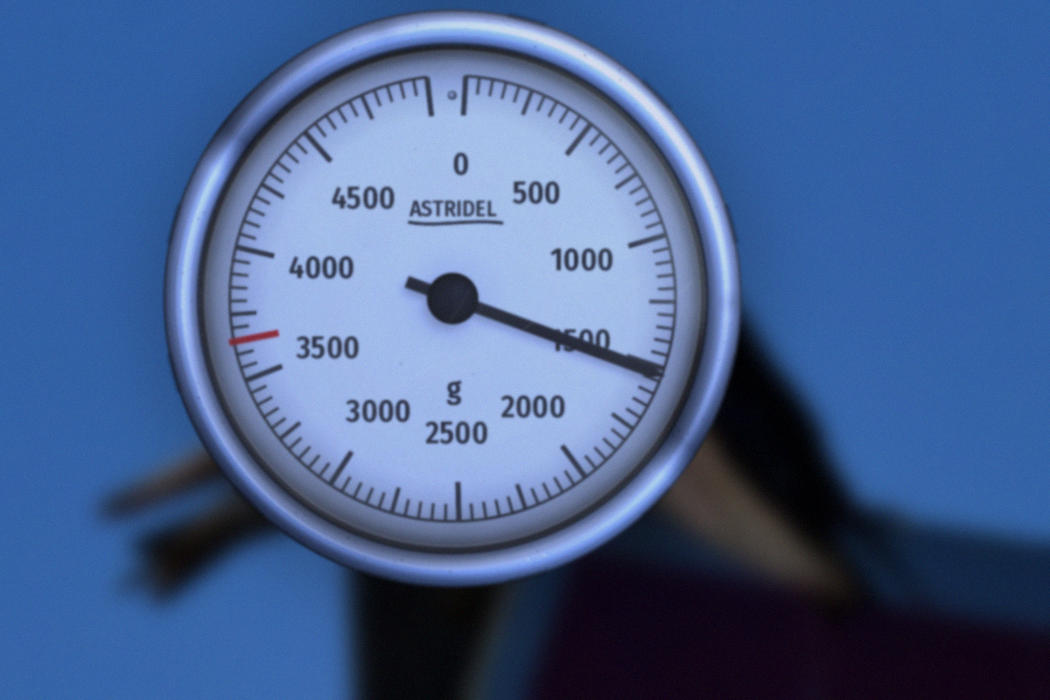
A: 1525 g
